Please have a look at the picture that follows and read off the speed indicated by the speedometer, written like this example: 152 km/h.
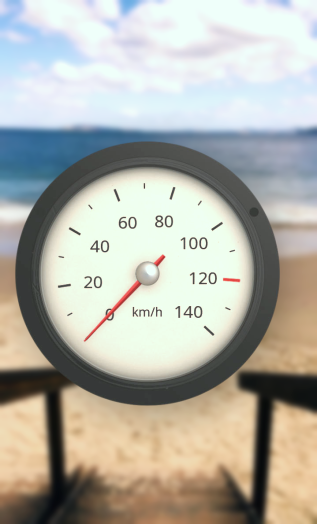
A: 0 km/h
